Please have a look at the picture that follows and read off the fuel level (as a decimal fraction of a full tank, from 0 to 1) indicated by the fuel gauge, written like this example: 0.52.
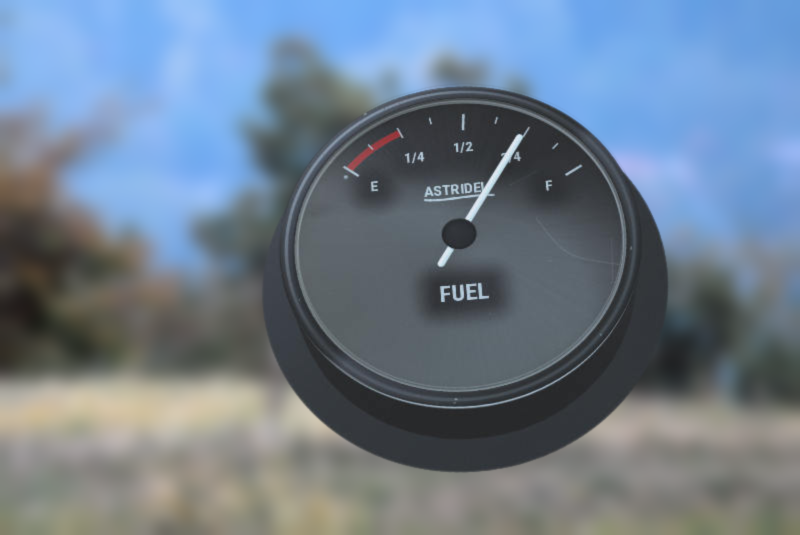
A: 0.75
